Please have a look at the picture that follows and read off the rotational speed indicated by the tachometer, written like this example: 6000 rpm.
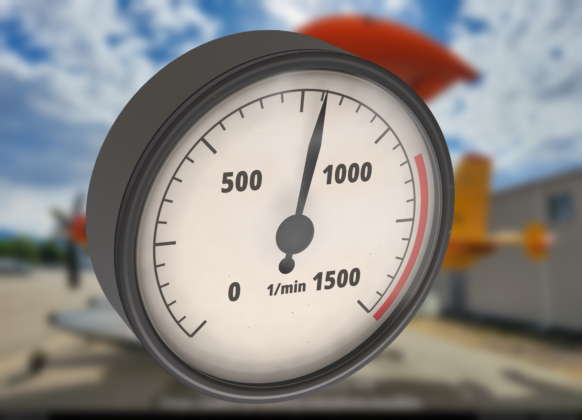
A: 800 rpm
